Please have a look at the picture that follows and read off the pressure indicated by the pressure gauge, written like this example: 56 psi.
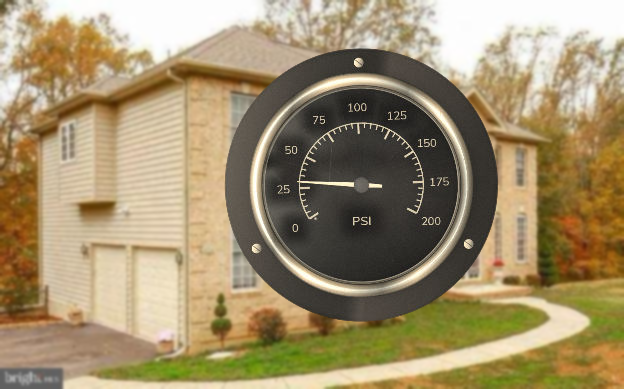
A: 30 psi
